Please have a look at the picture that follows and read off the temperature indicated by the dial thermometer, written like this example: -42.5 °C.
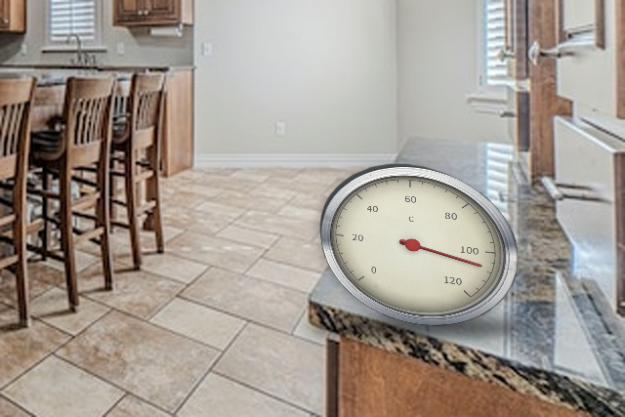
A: 106 °C
